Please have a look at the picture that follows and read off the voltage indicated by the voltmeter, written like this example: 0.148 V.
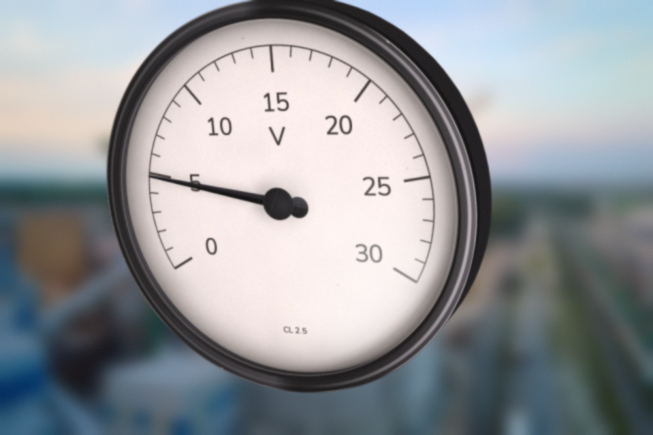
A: 5 V
